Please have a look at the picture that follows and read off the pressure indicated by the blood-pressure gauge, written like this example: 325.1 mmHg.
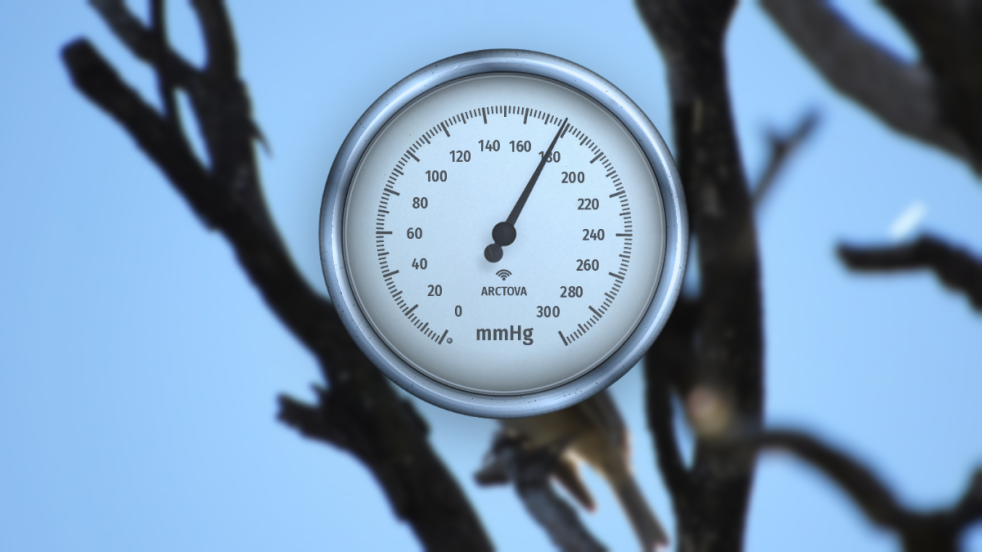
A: 178 mmHg
